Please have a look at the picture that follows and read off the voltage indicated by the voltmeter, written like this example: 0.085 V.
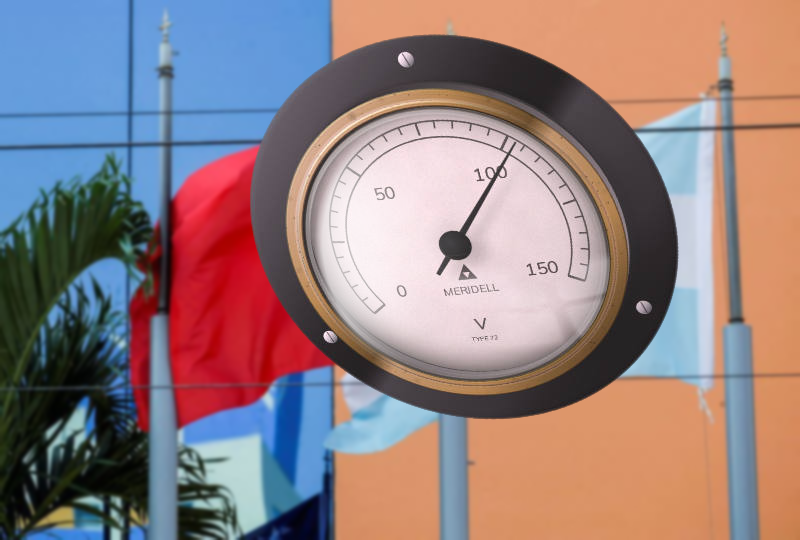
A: 102.5 V
